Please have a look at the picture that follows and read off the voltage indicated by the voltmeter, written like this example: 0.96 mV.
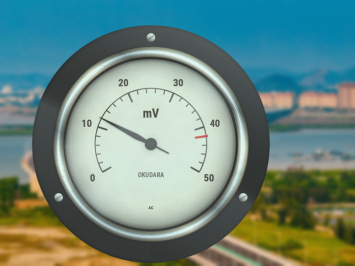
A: 12 mV
